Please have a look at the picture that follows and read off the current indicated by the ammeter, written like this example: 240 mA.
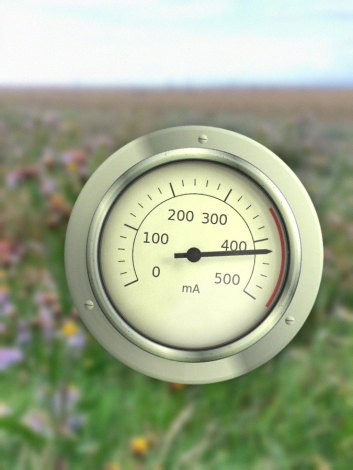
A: 420 mA
